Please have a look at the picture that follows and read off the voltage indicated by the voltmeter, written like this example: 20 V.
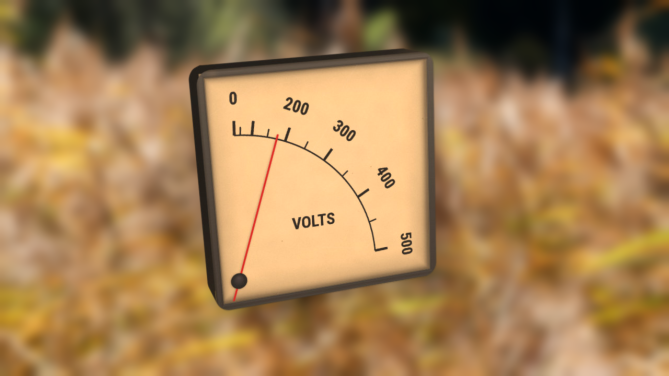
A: 175 V
